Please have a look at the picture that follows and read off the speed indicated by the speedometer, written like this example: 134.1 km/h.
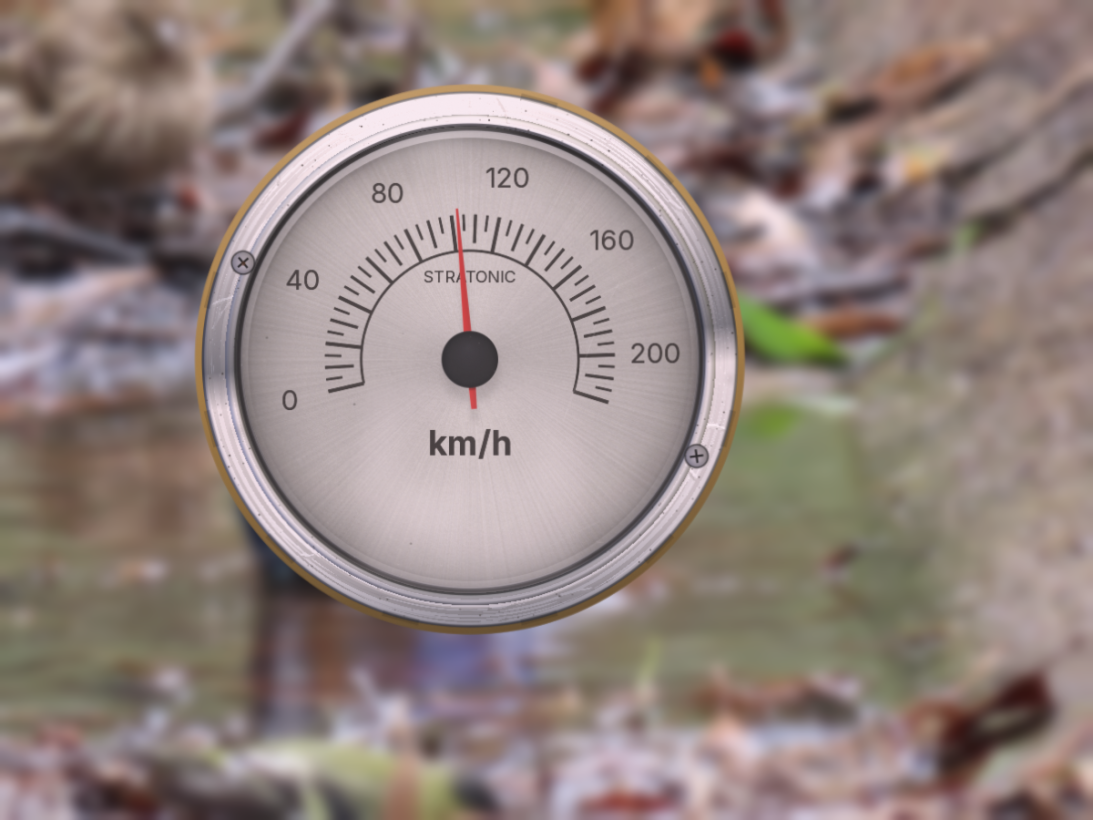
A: 102.5 km/h
